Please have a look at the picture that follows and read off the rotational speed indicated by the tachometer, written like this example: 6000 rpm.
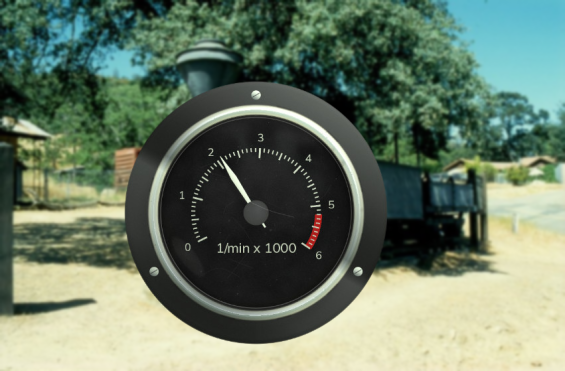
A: 2100 rpm
